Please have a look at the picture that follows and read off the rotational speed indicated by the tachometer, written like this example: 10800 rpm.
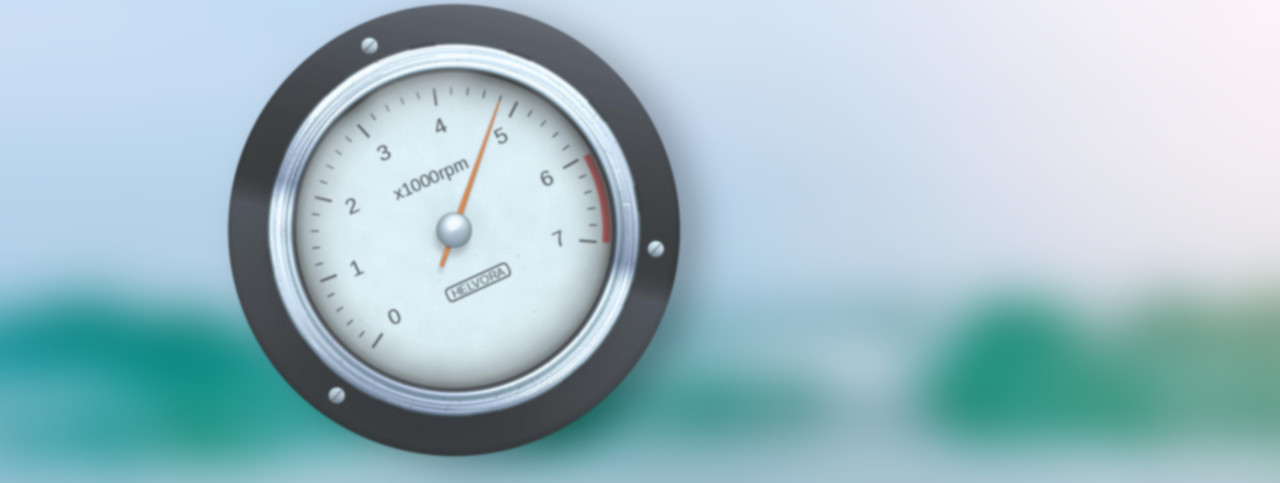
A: 4800 rpm
